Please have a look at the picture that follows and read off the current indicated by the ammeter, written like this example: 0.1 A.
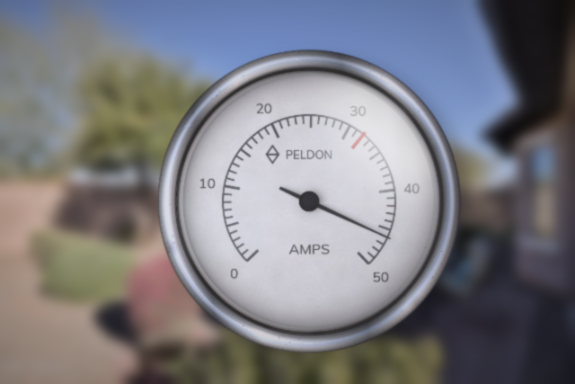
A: 46 A
